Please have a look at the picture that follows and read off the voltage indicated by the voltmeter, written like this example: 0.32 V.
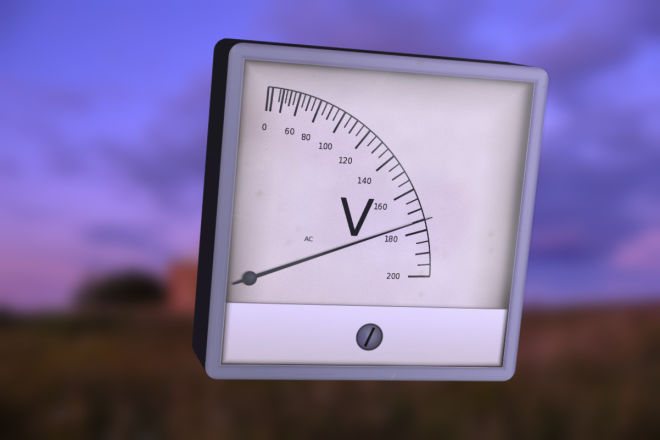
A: 175 V
